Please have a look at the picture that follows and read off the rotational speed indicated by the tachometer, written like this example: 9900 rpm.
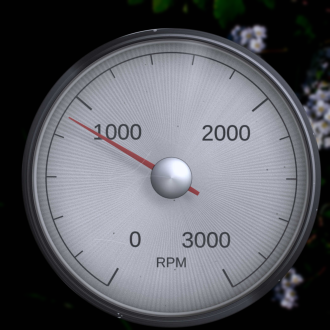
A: 900 rpm
